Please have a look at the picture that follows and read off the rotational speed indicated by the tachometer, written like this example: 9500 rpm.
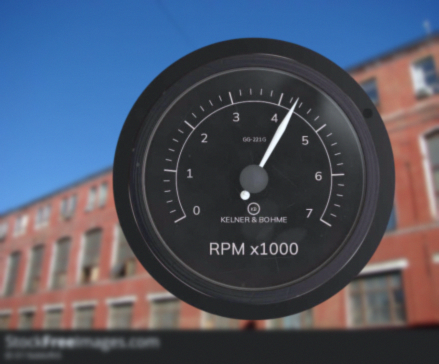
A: 4300 rpm
